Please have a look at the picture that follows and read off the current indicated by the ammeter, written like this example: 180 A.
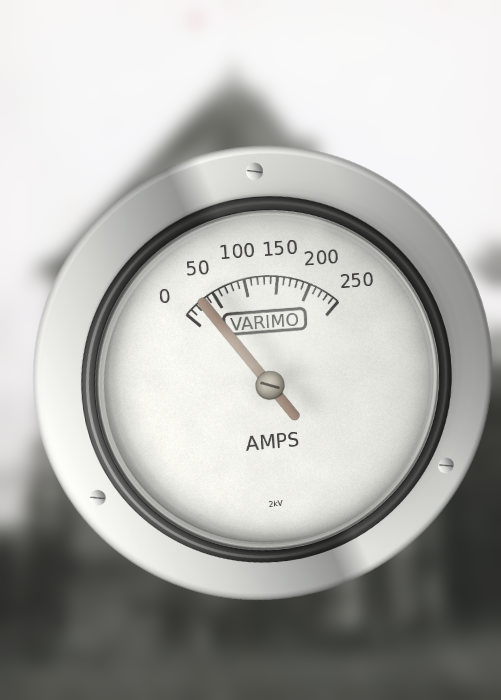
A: 30 A
